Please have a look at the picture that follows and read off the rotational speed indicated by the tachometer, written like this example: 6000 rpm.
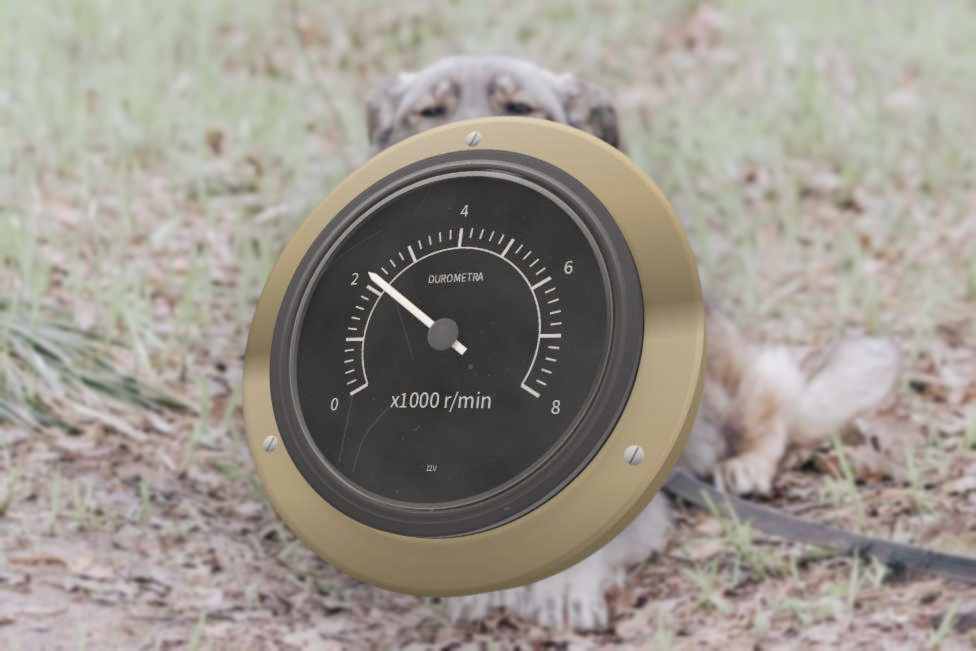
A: 2200 rpm
